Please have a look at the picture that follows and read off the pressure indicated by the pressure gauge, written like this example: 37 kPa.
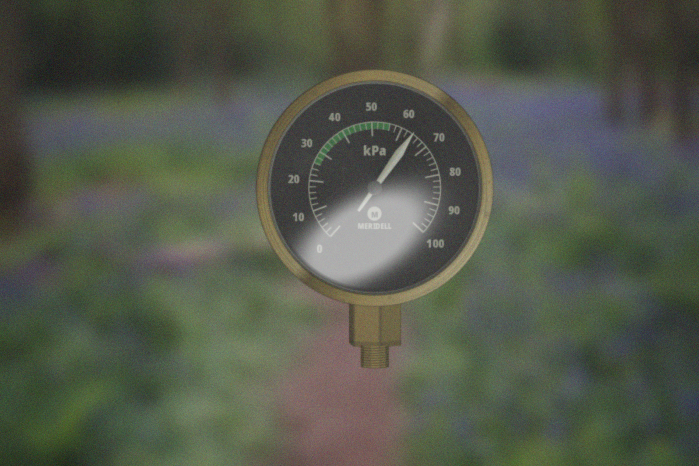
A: 64 kPa
